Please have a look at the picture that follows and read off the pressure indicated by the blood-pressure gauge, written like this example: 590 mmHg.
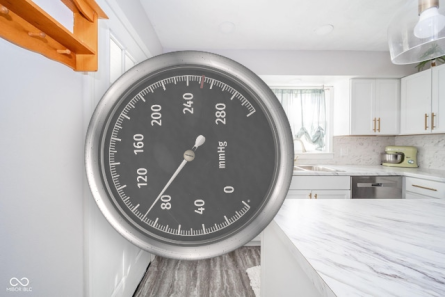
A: 90 mmHg
